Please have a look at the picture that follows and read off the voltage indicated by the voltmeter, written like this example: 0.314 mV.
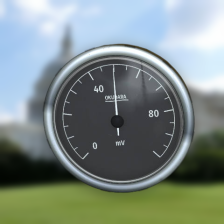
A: 50 mV
